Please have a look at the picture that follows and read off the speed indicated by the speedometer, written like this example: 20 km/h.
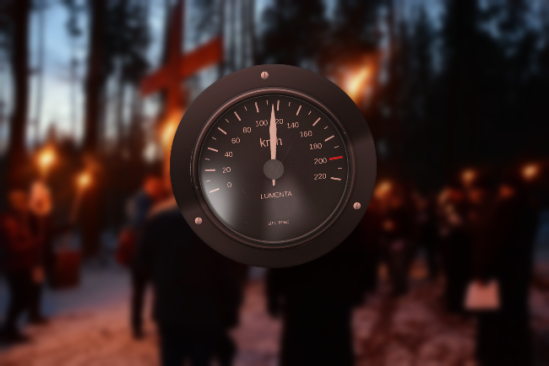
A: 115 km/h
